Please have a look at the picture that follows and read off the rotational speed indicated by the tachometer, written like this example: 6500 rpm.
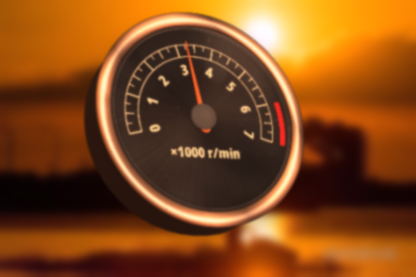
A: 3250 rpm
